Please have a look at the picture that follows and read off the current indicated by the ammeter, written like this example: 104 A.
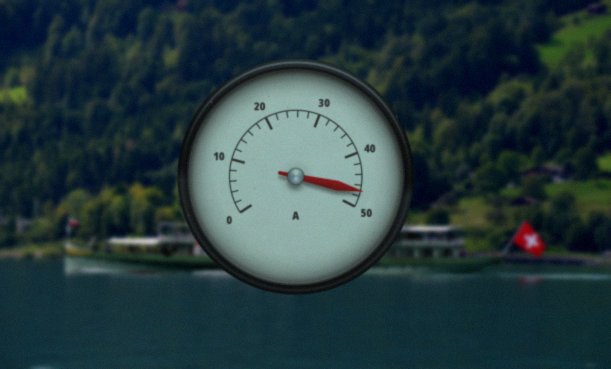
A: 47 A
